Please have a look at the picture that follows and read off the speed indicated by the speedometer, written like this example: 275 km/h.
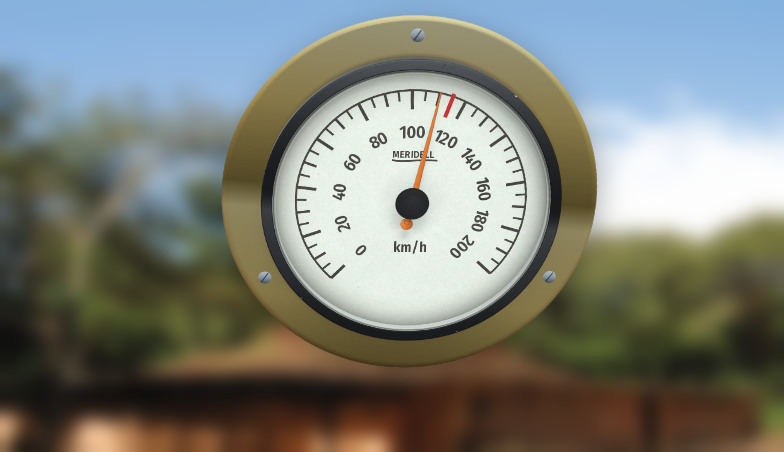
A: 110 km/h
